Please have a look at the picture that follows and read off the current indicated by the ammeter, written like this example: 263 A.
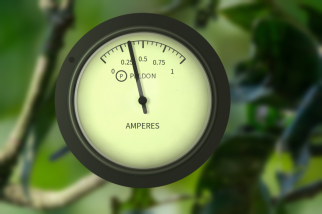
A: 0.35 A
